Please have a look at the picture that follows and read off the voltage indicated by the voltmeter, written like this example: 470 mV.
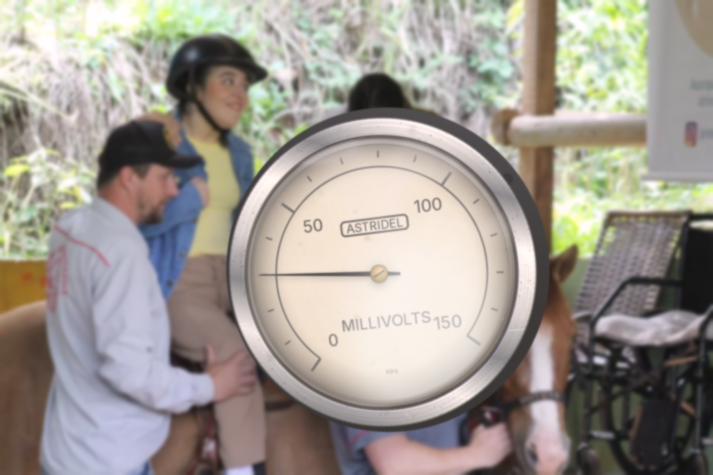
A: 30 mV
